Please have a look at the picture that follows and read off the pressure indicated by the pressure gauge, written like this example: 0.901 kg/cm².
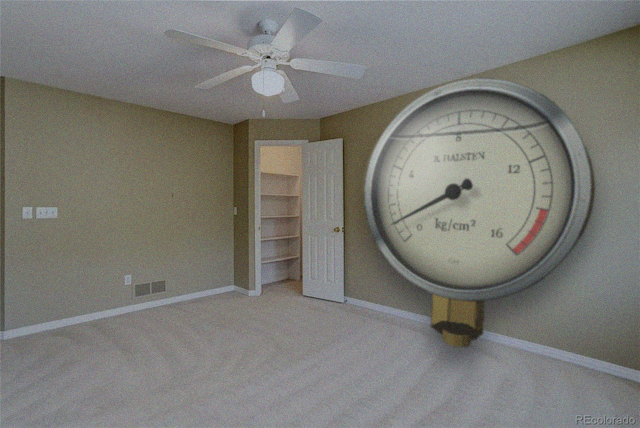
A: 1 kg/cm²
